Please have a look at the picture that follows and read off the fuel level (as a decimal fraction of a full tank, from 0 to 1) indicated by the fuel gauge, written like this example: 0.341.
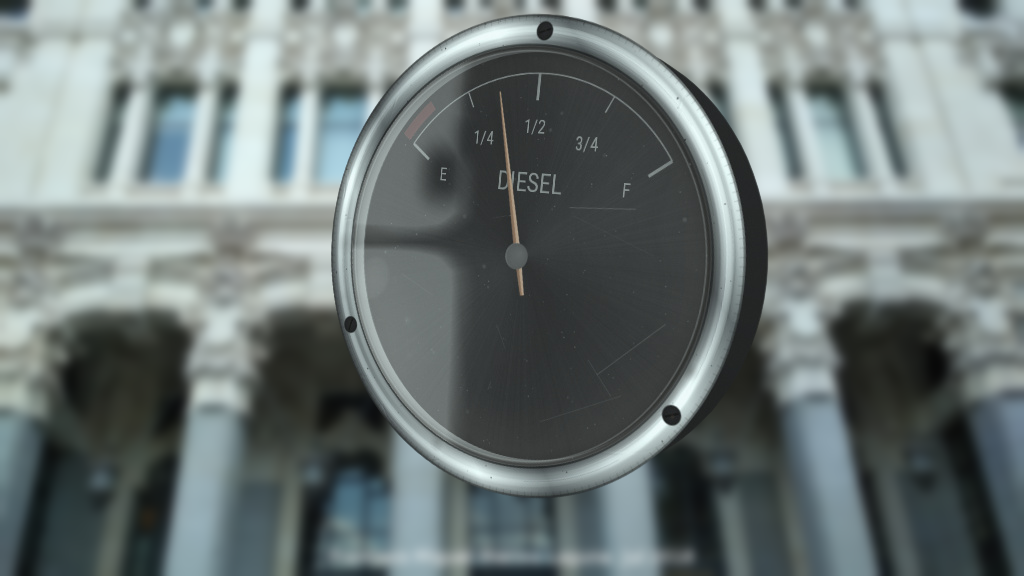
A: 0.375
